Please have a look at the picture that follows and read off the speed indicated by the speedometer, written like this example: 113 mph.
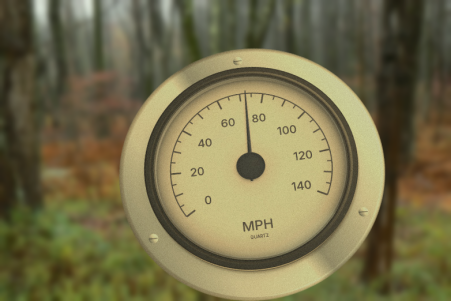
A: 72.5 mph
